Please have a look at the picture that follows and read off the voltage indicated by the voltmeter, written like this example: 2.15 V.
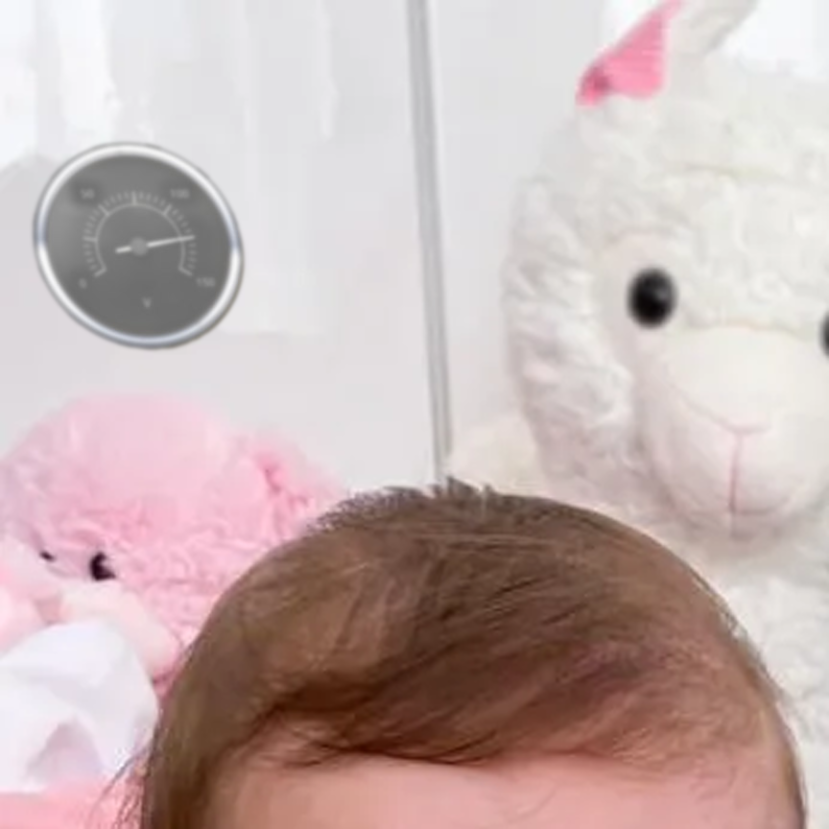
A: 125 V
